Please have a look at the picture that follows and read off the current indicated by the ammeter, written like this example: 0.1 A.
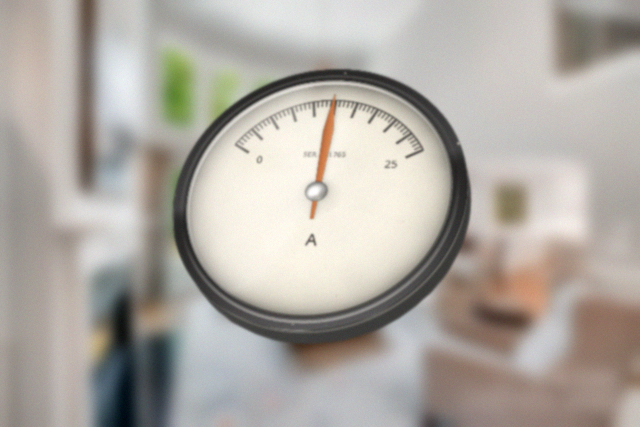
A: 12.5 A
